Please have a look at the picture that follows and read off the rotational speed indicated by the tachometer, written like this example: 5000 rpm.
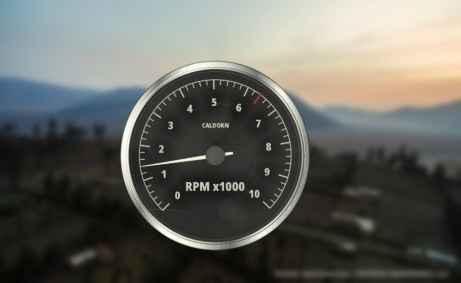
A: 1400 rpm
